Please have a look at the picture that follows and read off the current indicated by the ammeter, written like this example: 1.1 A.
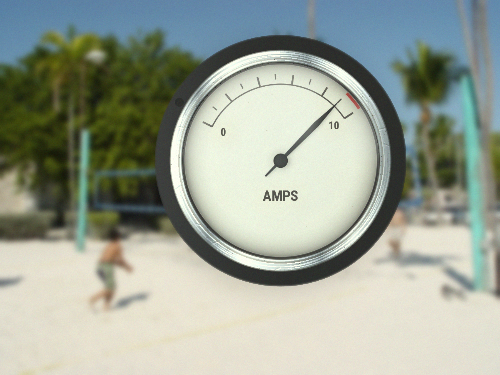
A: 9 A
